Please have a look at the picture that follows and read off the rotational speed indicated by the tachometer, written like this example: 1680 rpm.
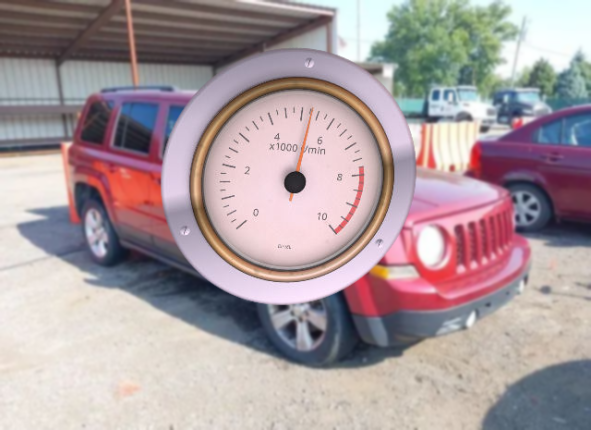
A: 5250 rpm
